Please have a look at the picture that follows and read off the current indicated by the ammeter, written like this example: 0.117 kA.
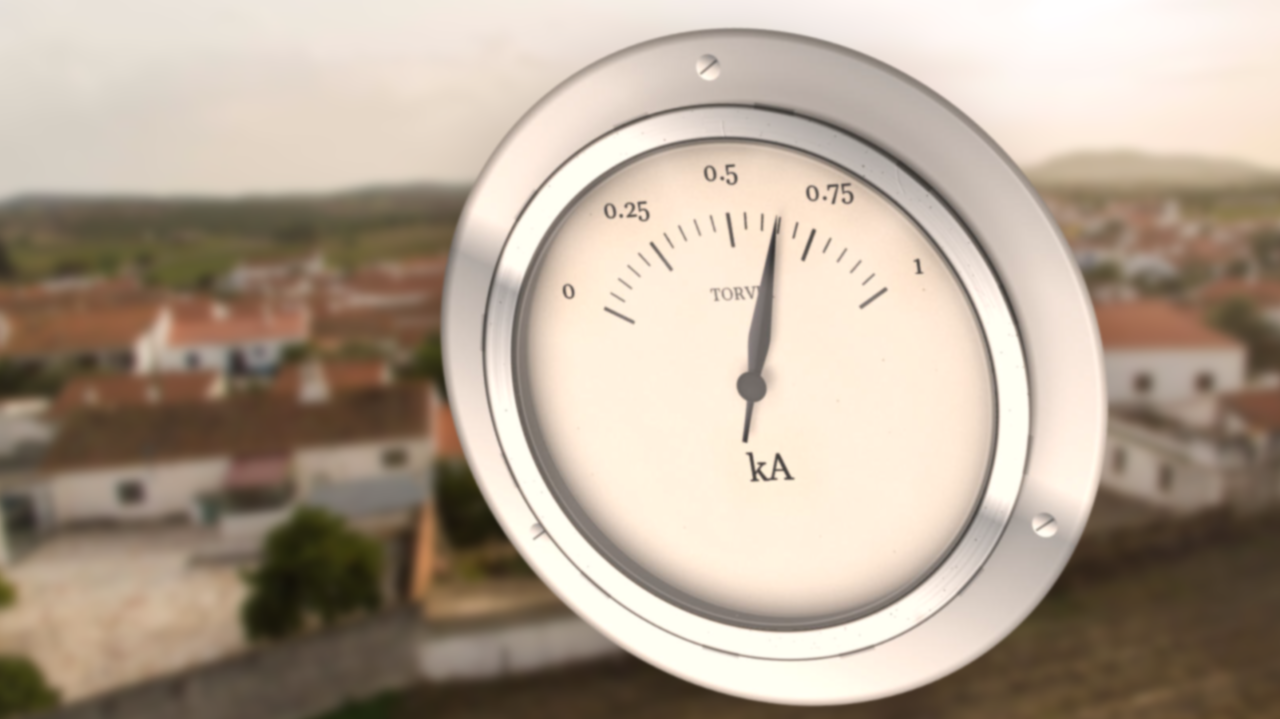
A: 0.65 kA
